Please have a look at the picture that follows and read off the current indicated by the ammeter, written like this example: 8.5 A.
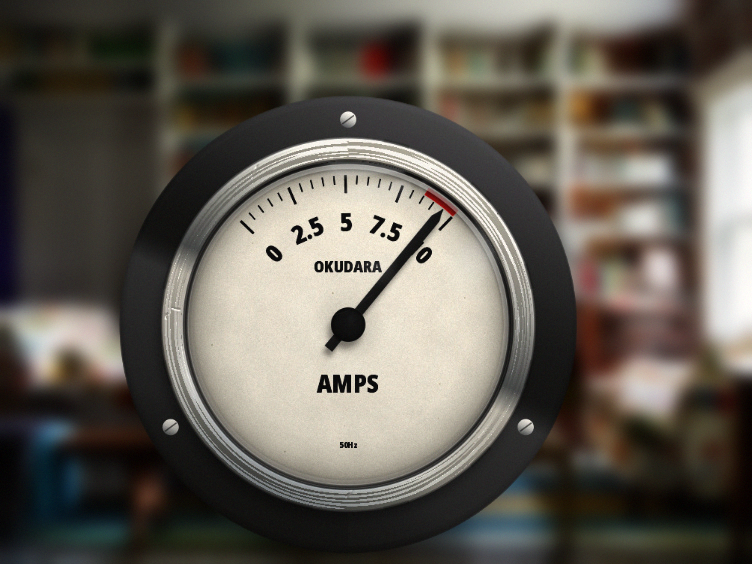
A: 9.5 A
